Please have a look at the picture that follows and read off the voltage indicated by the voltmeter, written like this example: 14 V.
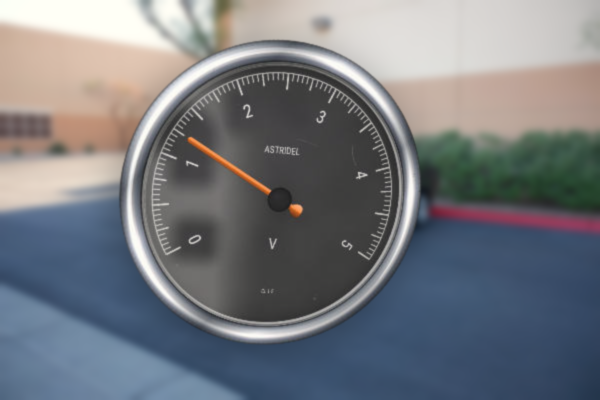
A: 1.25 V
